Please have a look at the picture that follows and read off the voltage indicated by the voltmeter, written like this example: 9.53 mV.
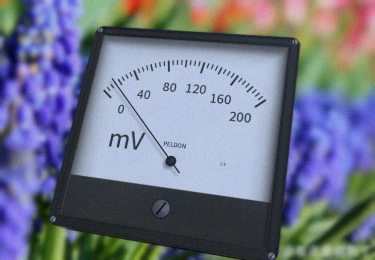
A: 15 mV
